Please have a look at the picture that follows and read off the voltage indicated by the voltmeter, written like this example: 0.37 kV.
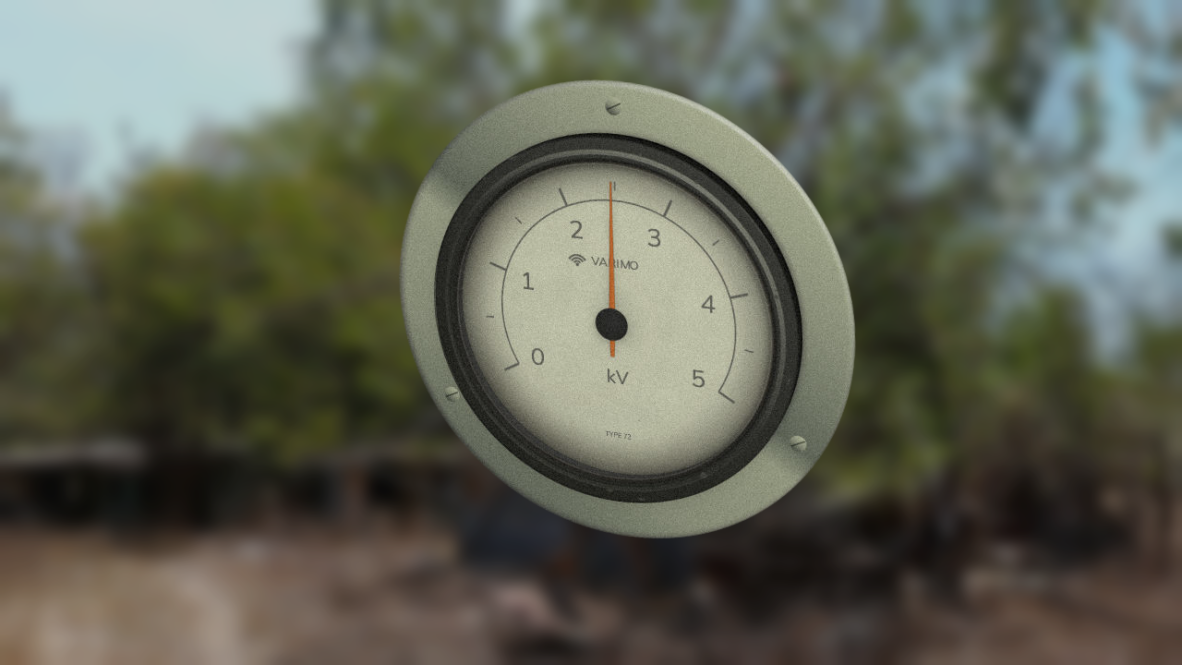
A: 2.5 kV
